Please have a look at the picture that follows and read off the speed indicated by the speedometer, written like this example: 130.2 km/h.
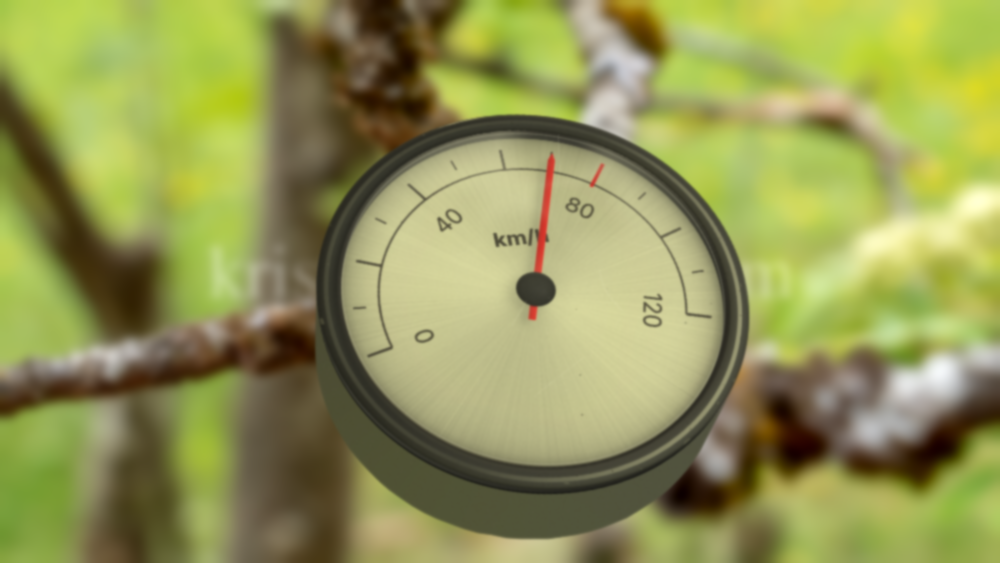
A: 70 km/h
